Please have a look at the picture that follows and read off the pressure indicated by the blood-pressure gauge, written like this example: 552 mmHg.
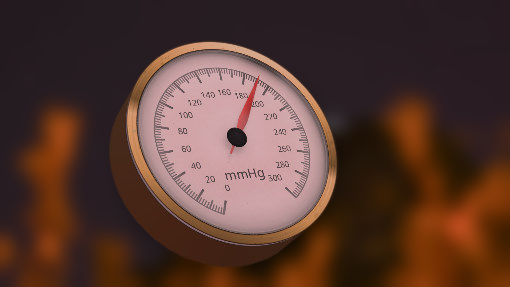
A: 190 mmHg
